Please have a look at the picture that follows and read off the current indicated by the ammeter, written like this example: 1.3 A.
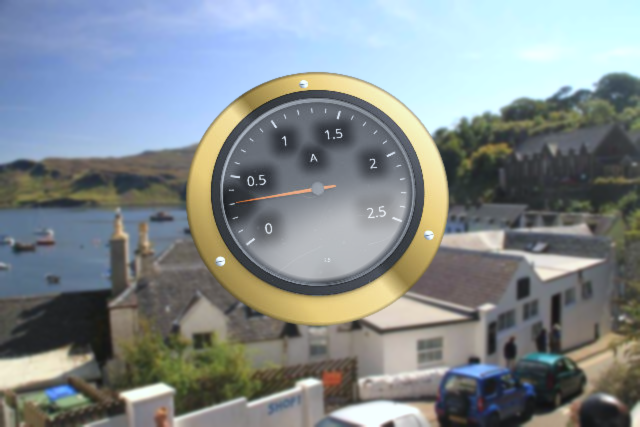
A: 0.3 A
